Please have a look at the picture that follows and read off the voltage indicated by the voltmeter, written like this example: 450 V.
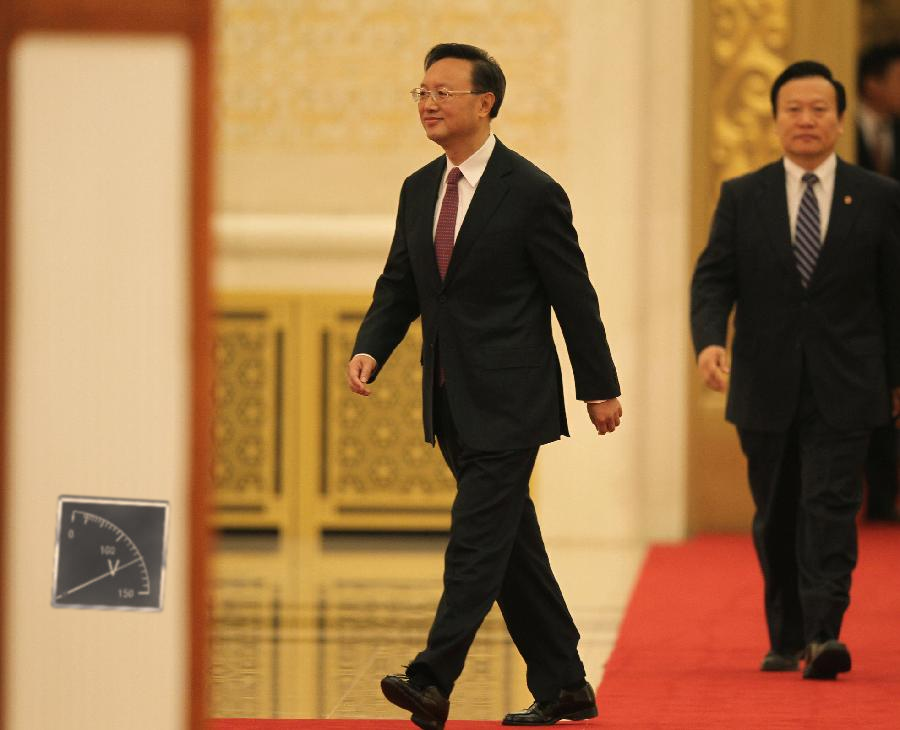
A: 125 V
